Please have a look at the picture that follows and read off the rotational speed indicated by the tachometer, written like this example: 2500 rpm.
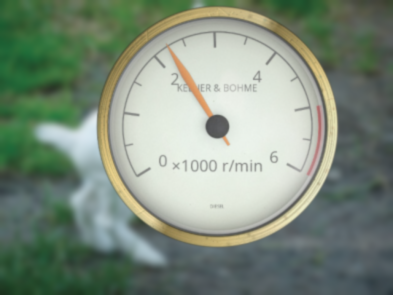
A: 2250 rpm
